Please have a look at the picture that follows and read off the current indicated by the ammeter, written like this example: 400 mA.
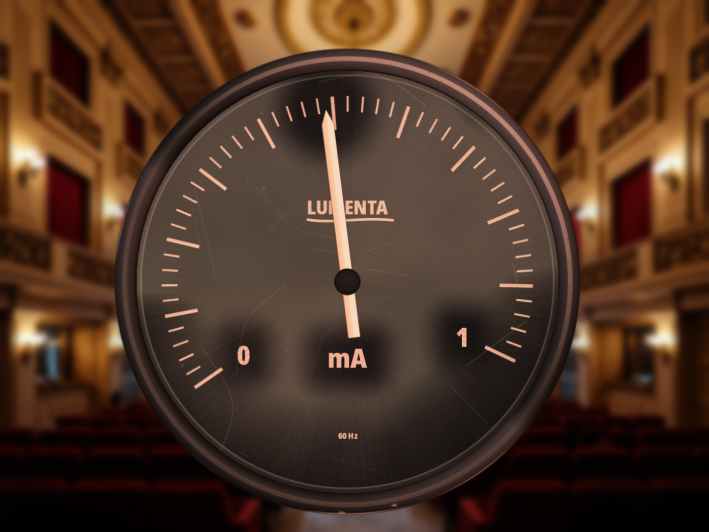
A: 0.49 mA
